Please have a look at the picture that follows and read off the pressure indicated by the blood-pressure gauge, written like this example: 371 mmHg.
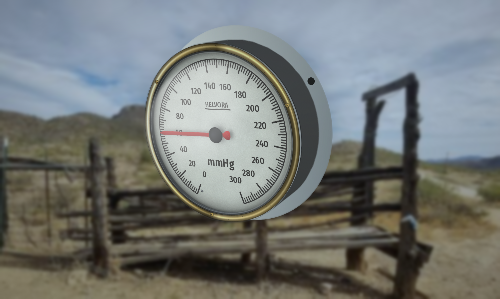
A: 60 mmHg
